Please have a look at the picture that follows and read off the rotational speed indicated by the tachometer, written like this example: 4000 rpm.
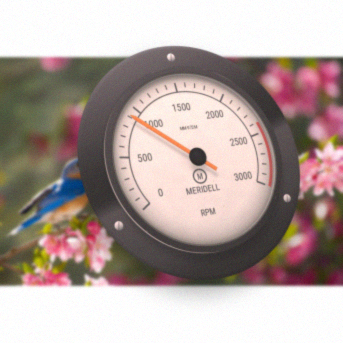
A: 900 rpm
